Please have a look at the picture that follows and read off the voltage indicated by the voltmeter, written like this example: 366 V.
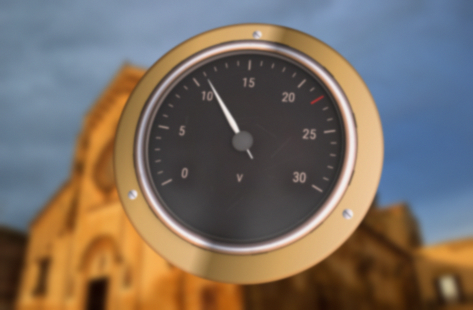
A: 11 V
